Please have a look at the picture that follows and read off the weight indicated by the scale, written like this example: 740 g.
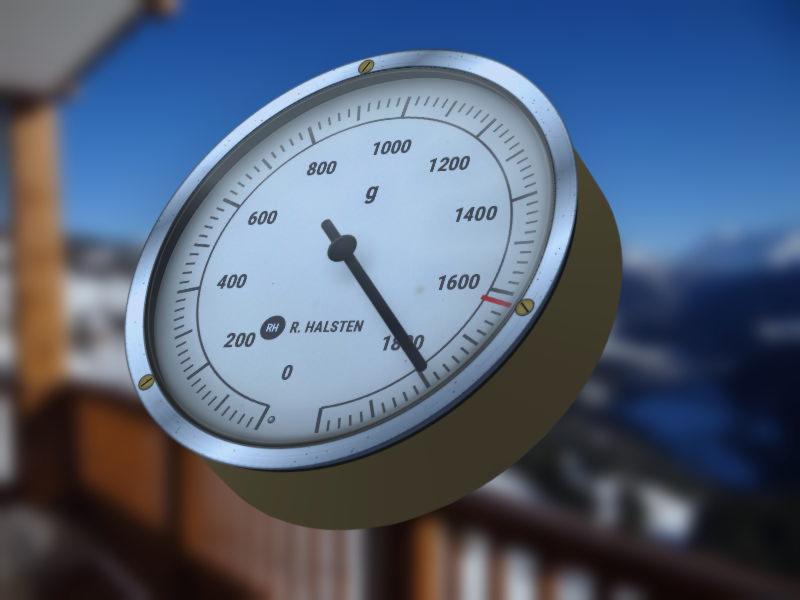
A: 1790 g
